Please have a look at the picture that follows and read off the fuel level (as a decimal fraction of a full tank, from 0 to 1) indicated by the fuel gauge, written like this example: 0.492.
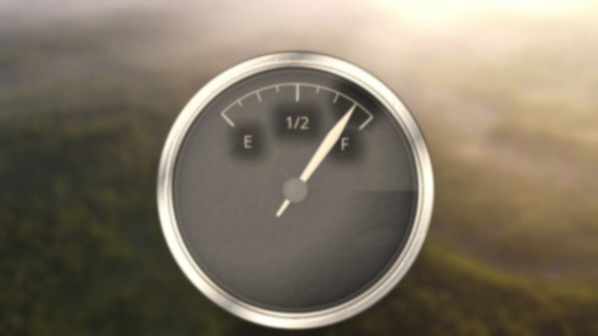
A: 0.875
